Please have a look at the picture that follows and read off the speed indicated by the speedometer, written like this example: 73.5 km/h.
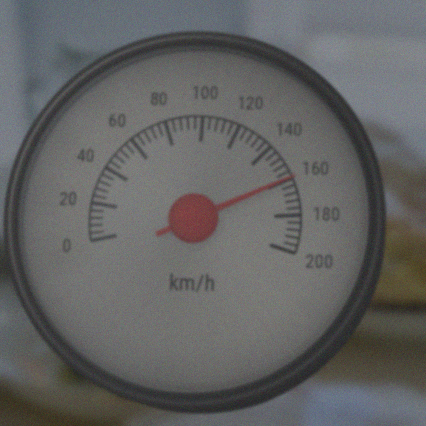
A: 160 km/h
